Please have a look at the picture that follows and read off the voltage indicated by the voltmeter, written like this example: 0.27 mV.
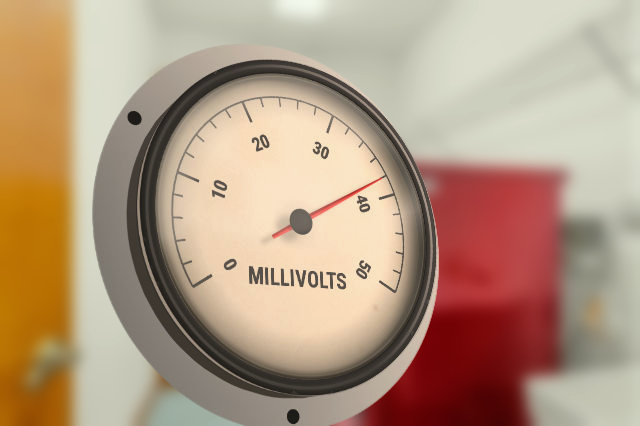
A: 38 mV
